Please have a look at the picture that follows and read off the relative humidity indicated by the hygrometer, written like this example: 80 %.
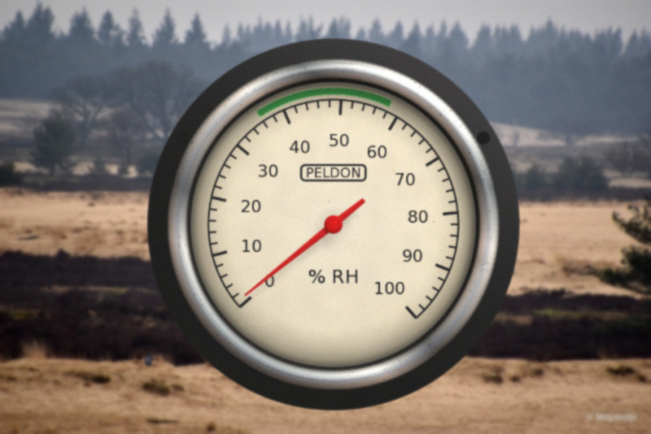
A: 1 %
